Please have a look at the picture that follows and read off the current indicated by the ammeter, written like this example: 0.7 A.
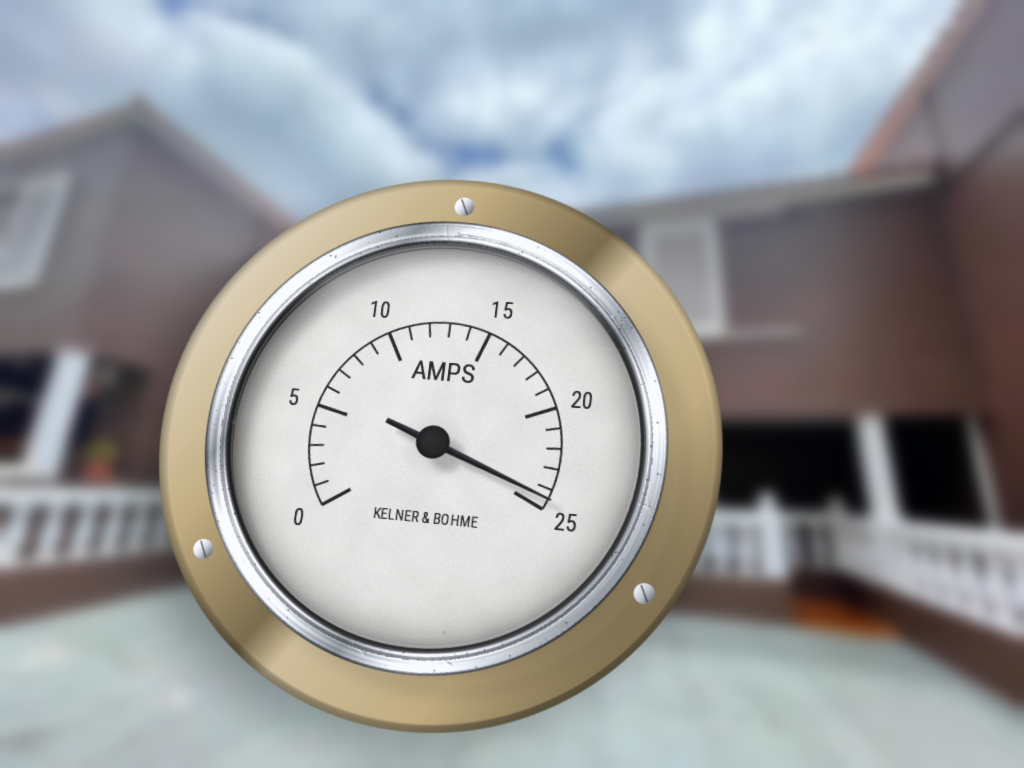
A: 24.5 A
